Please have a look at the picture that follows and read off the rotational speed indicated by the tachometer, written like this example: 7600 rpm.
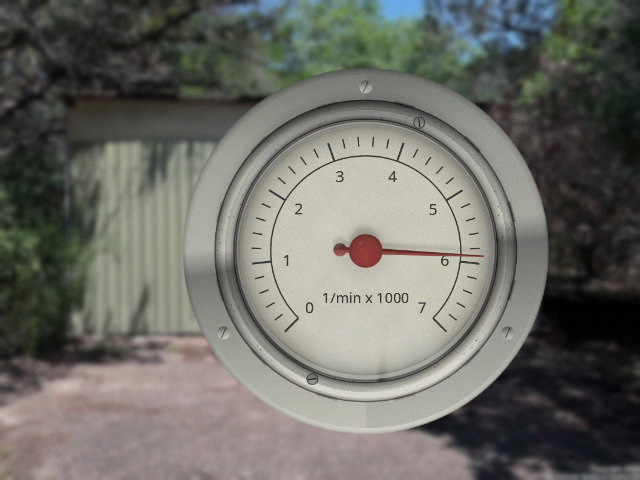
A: 5900 rpm
